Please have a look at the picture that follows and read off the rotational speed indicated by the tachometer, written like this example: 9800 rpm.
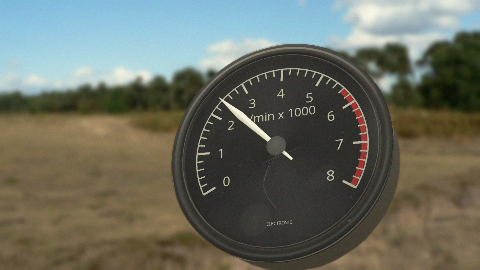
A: 2400 rpm
